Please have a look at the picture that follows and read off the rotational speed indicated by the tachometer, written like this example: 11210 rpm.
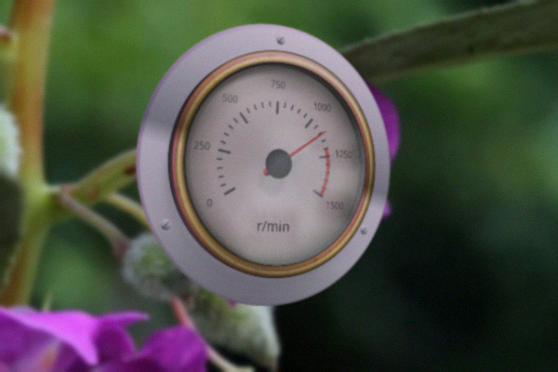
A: 1100 rpm
